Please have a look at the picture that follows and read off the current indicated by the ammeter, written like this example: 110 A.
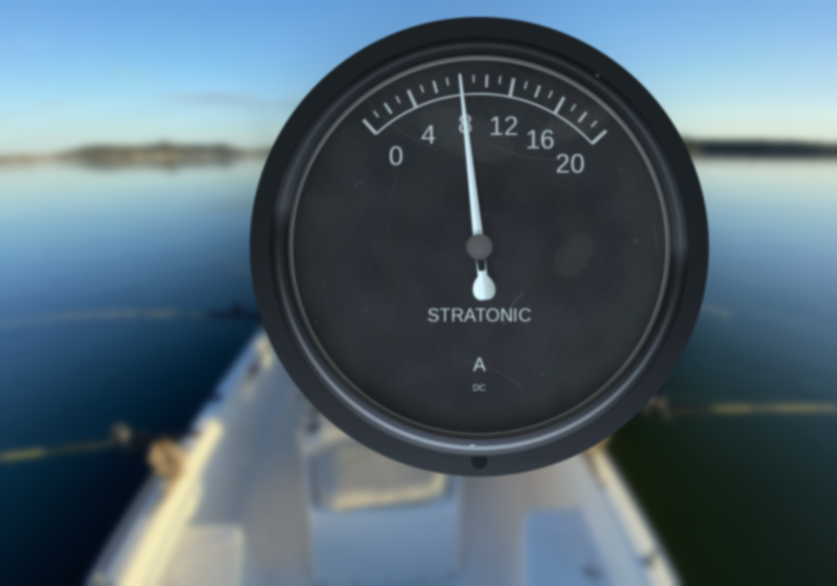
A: 8 A
